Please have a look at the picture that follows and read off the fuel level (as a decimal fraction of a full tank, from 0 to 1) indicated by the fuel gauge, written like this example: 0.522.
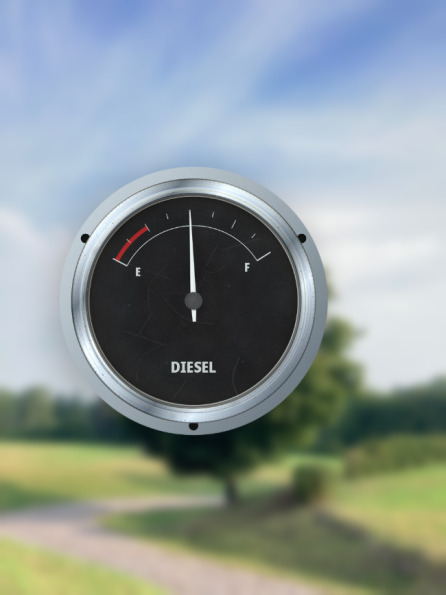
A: 0.5
